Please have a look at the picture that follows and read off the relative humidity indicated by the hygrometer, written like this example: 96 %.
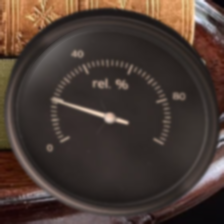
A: 20 %
